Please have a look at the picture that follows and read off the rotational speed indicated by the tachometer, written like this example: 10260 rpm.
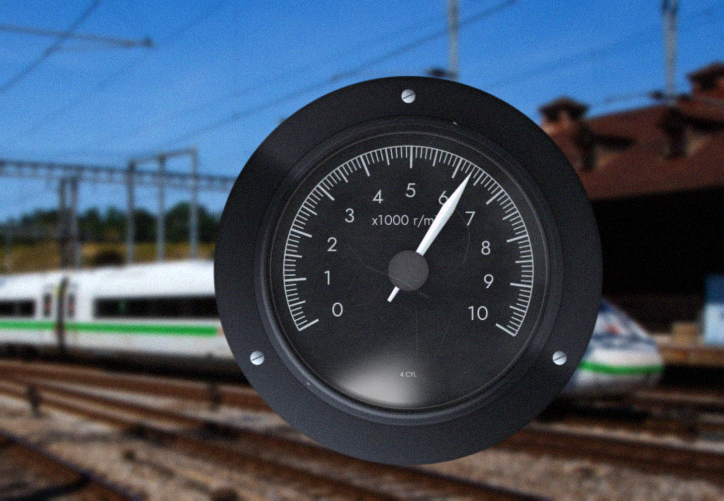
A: 6300 rpm
